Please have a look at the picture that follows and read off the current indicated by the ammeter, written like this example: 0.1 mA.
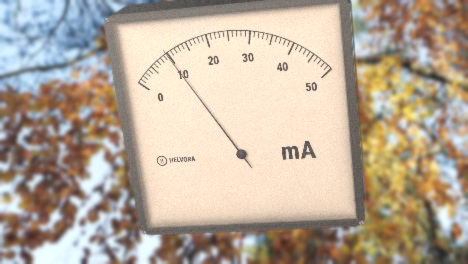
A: 10 mA
